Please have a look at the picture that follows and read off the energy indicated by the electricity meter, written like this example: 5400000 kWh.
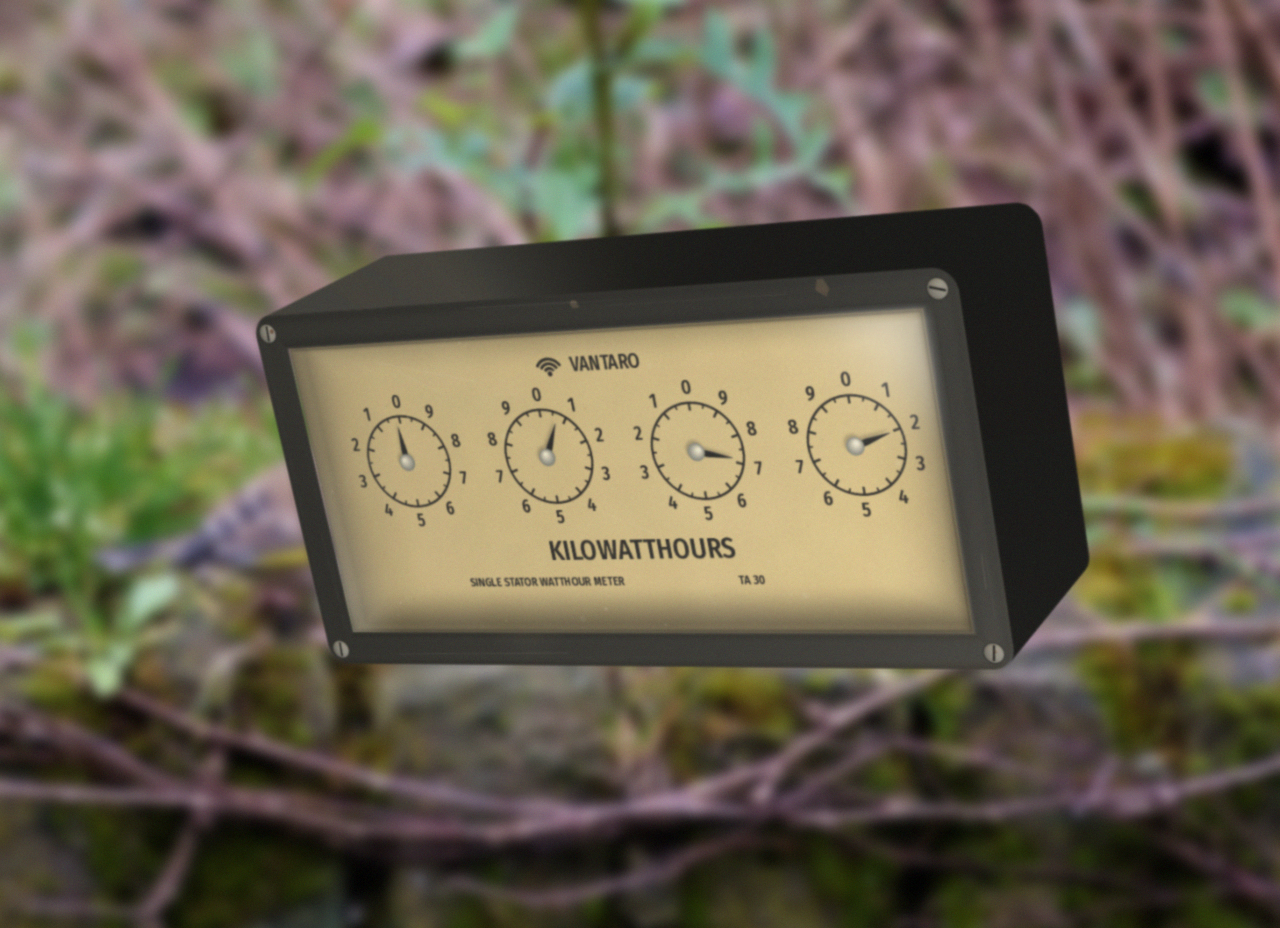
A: 72 kWh
